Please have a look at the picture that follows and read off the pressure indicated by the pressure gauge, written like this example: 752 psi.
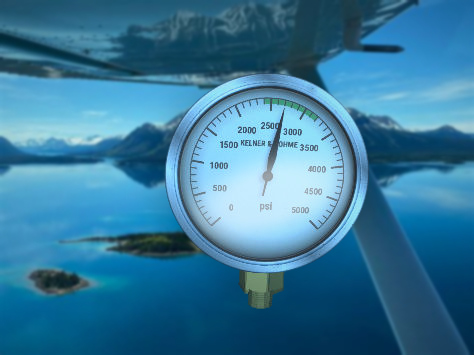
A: 2700 psi
